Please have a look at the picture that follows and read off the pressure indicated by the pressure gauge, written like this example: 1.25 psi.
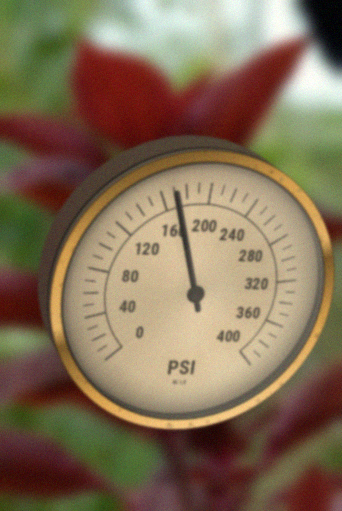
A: 170 psi
